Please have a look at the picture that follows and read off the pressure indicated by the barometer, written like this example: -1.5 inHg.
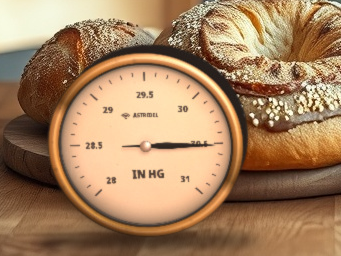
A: 30.5 inHg
